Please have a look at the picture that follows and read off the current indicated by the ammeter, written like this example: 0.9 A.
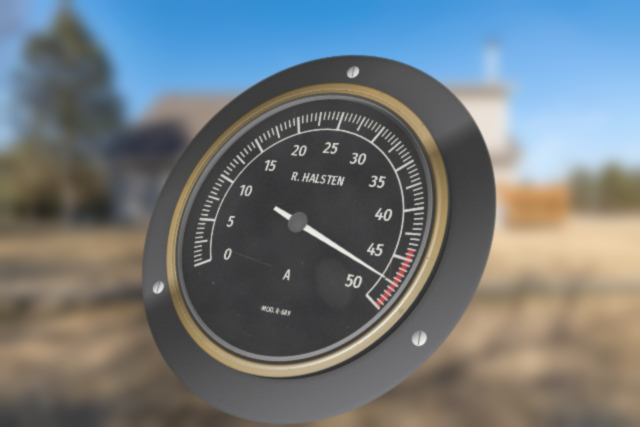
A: 47.5 A
